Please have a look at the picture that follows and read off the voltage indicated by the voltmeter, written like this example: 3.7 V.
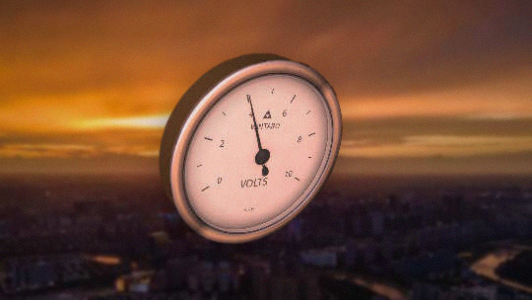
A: 4 V
